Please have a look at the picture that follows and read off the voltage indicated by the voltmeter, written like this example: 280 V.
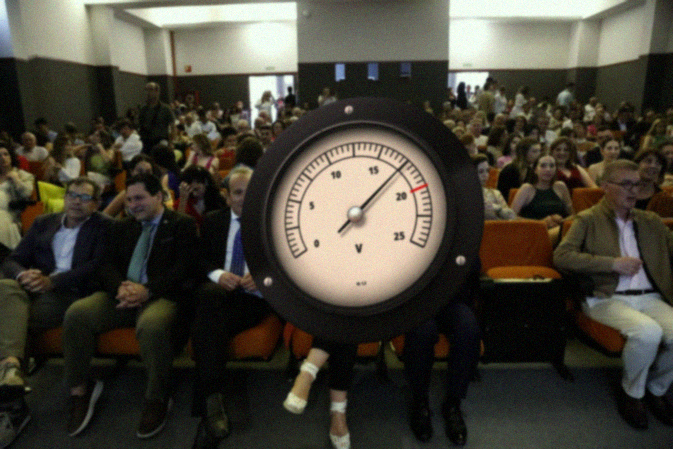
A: 17.5 V
